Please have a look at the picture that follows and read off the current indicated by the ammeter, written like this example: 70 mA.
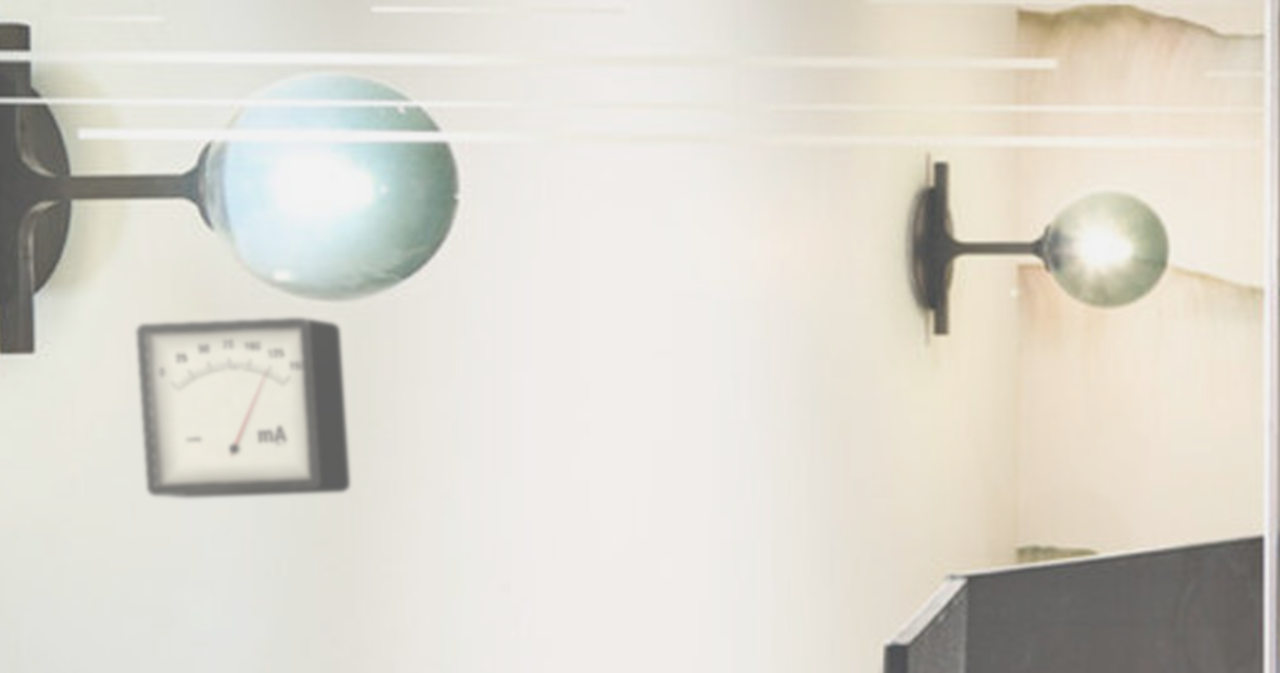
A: 125 mA
